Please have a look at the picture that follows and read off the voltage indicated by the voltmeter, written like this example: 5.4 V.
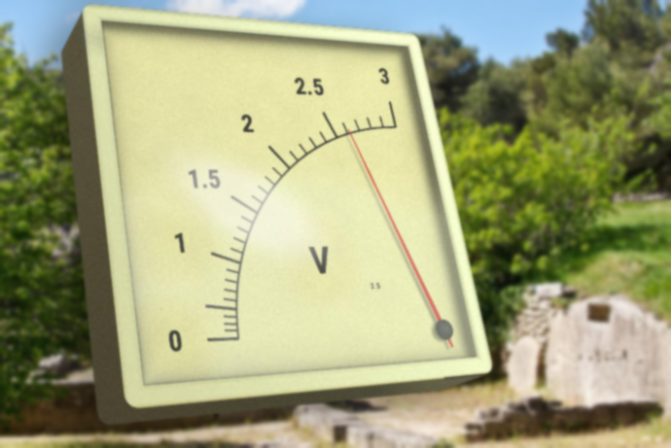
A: 2.6 V
